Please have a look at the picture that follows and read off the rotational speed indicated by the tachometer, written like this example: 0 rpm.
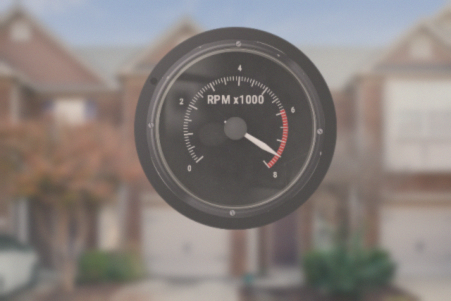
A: 7500 rpm
